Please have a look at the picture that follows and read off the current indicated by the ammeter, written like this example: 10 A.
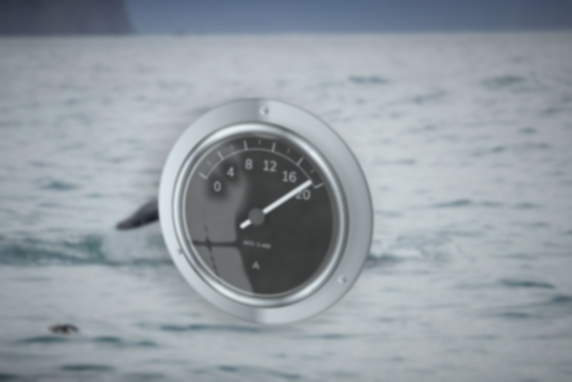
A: 19 A
